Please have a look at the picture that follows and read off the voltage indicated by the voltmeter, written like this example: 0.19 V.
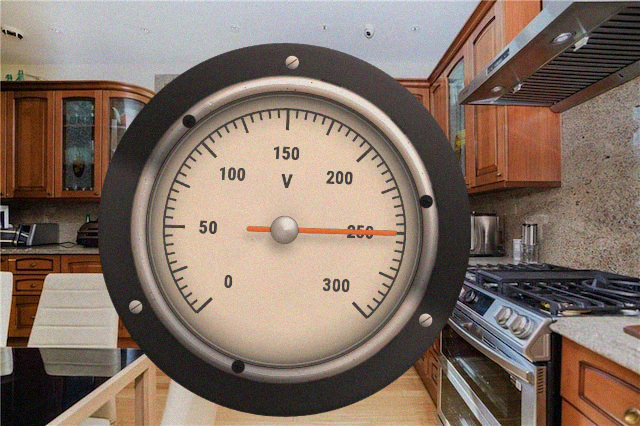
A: 250 V
